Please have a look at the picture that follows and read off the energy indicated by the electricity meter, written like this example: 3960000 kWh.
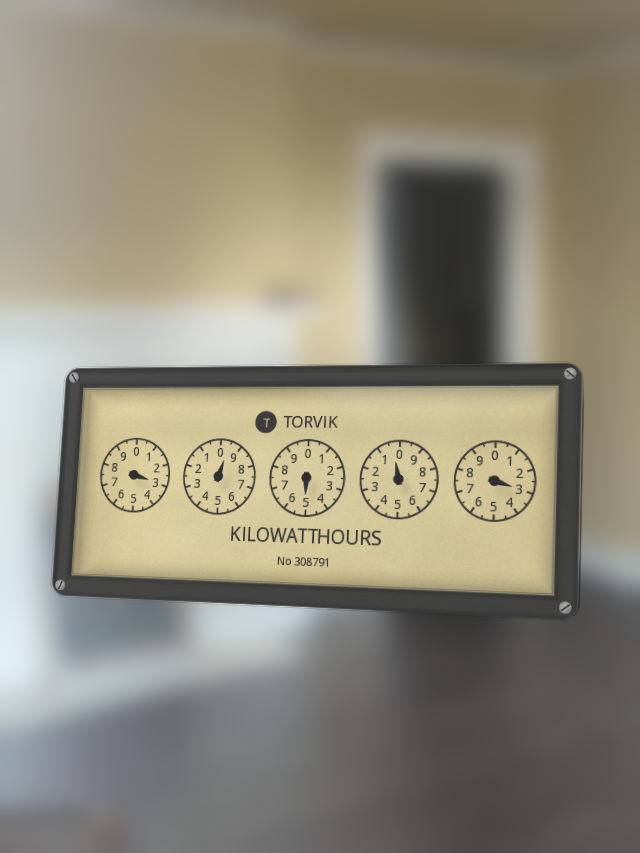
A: 29503 kWh
